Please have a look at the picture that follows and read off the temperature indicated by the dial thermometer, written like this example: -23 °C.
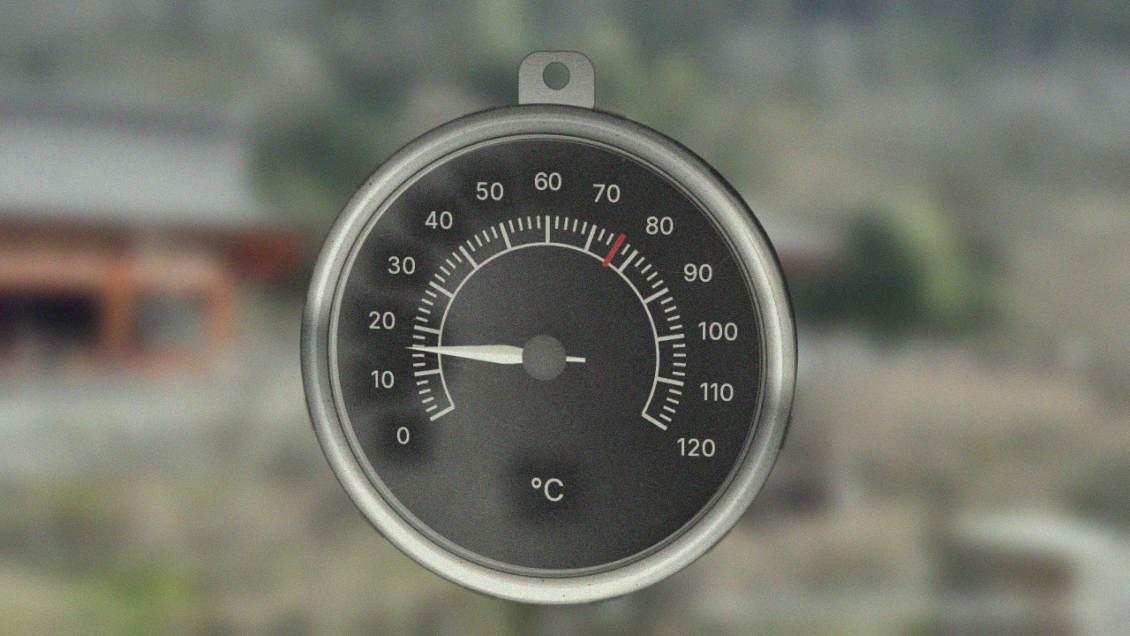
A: 16 °C
